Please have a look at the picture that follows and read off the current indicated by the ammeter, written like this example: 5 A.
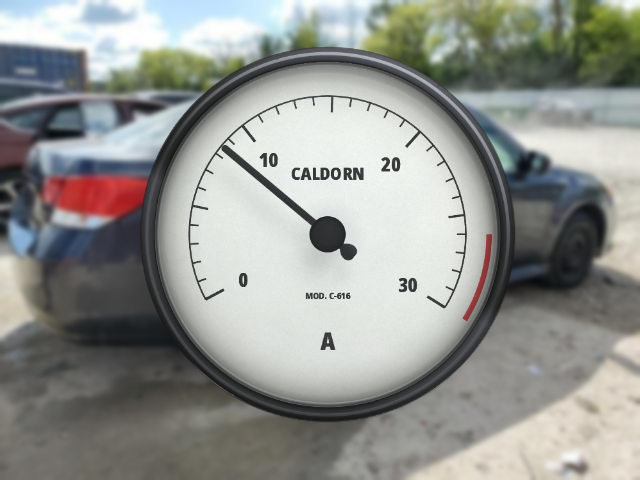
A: 8.5 A
